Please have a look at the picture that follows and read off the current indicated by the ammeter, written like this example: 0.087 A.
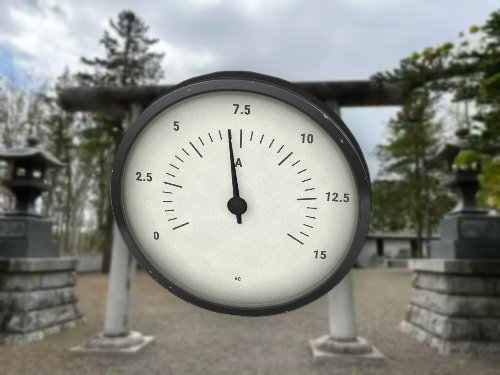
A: 7 A
